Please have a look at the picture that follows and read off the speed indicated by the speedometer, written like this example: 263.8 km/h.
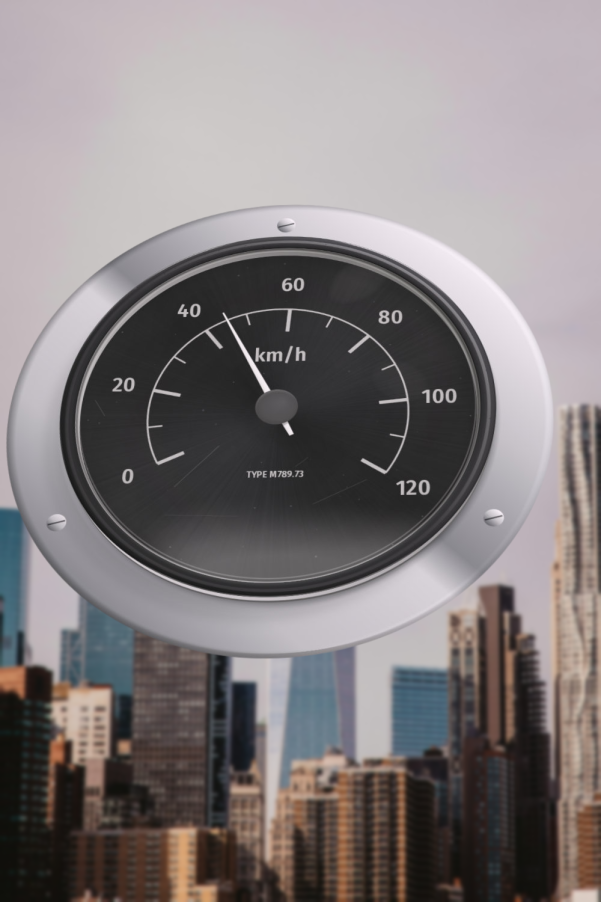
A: 45 km/h
